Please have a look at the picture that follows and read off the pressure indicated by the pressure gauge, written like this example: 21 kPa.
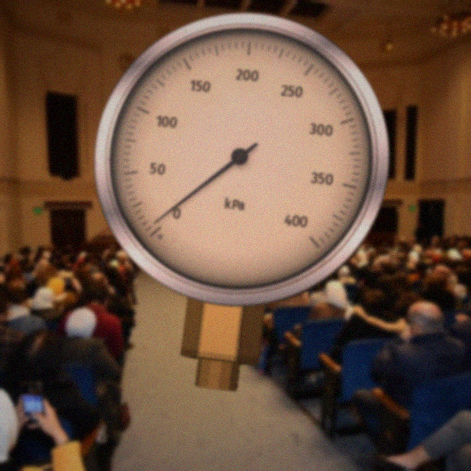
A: 5 kPa
